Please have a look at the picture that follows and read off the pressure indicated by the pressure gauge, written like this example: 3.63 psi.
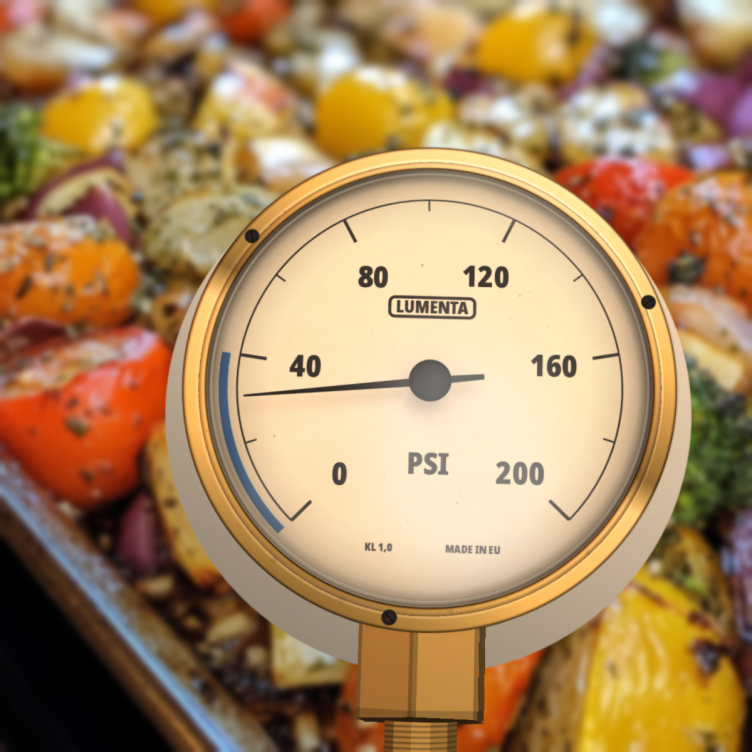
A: 30 psi
